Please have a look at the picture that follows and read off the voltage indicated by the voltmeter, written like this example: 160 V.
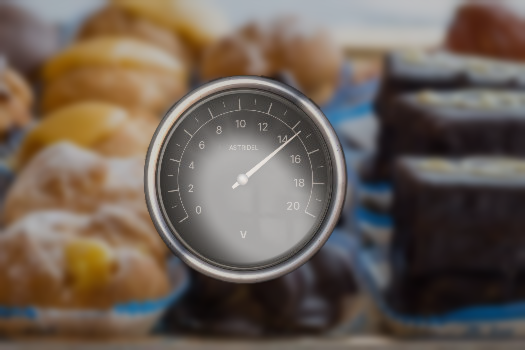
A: 14.5 V
